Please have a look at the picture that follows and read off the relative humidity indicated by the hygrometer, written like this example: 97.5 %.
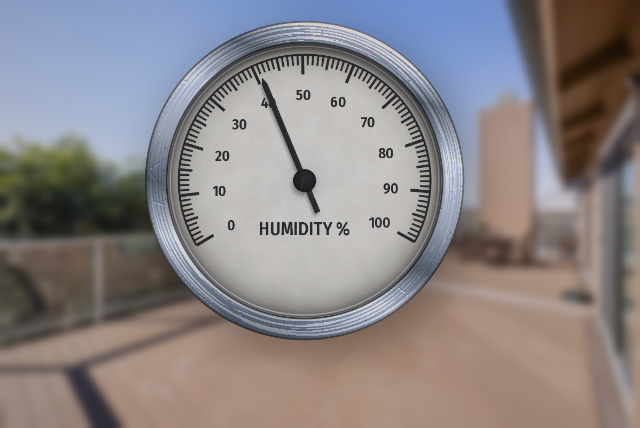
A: 41 %
